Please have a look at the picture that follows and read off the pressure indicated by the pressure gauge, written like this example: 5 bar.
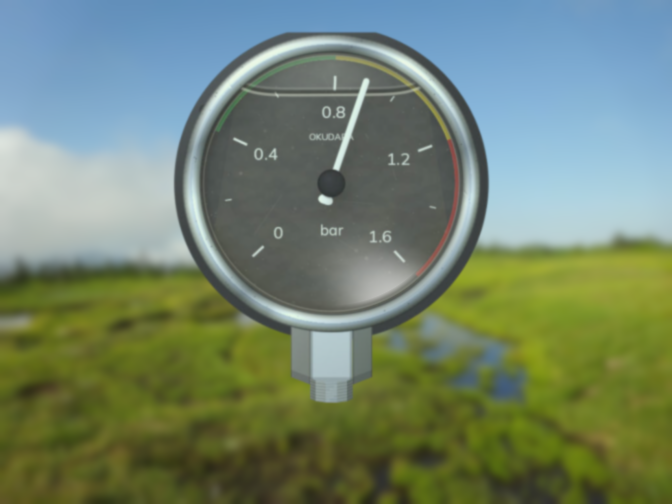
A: 0.9 bar
